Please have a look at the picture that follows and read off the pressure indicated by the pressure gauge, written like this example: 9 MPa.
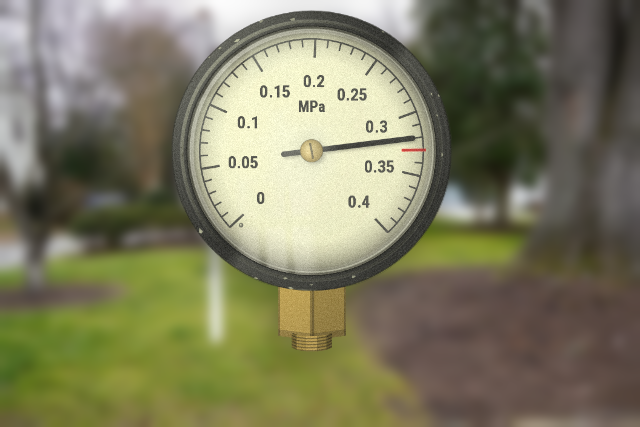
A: 0.32 MPa
